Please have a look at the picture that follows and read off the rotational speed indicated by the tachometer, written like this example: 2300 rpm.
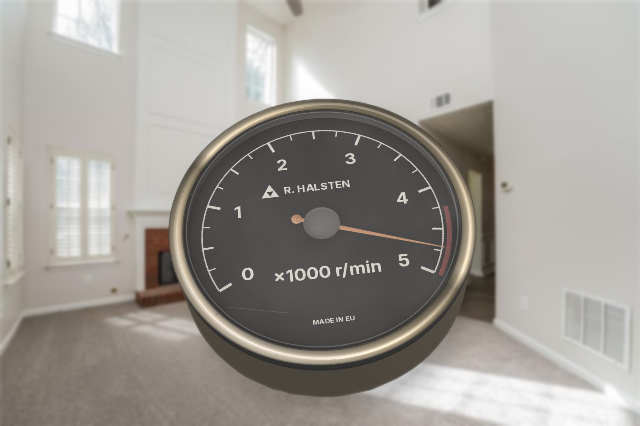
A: 4750 rpm
